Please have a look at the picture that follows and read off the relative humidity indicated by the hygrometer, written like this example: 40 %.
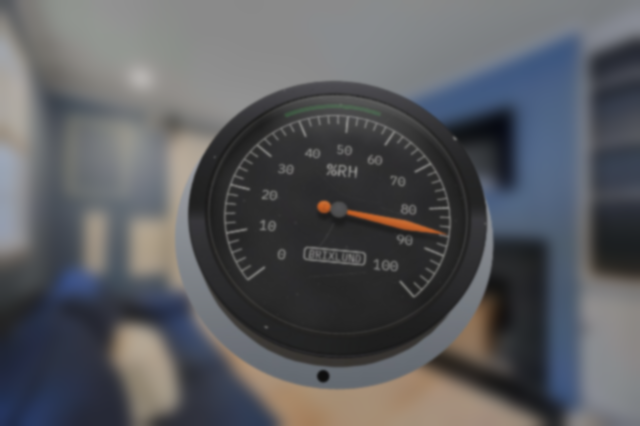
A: 86 %
